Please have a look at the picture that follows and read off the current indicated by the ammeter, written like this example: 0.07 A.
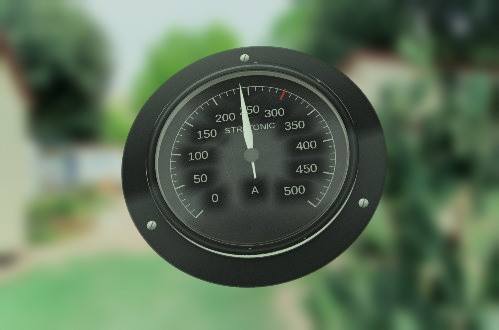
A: 240 A
